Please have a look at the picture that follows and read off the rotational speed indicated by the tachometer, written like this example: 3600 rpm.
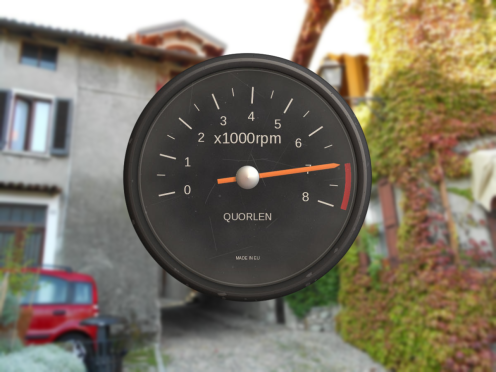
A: 7000 rpm
